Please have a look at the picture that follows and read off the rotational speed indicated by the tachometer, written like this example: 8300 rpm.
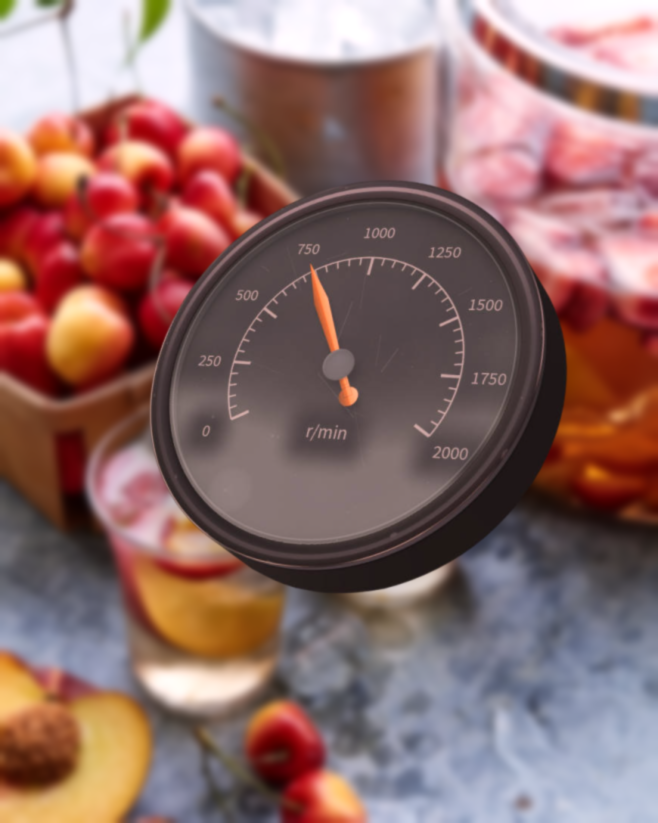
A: 750 rpm
